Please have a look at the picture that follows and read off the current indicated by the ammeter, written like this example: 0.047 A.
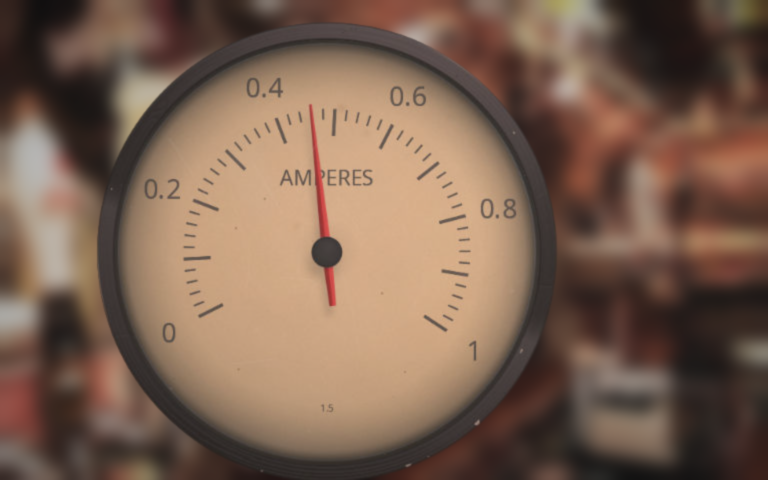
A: 0.46 A
